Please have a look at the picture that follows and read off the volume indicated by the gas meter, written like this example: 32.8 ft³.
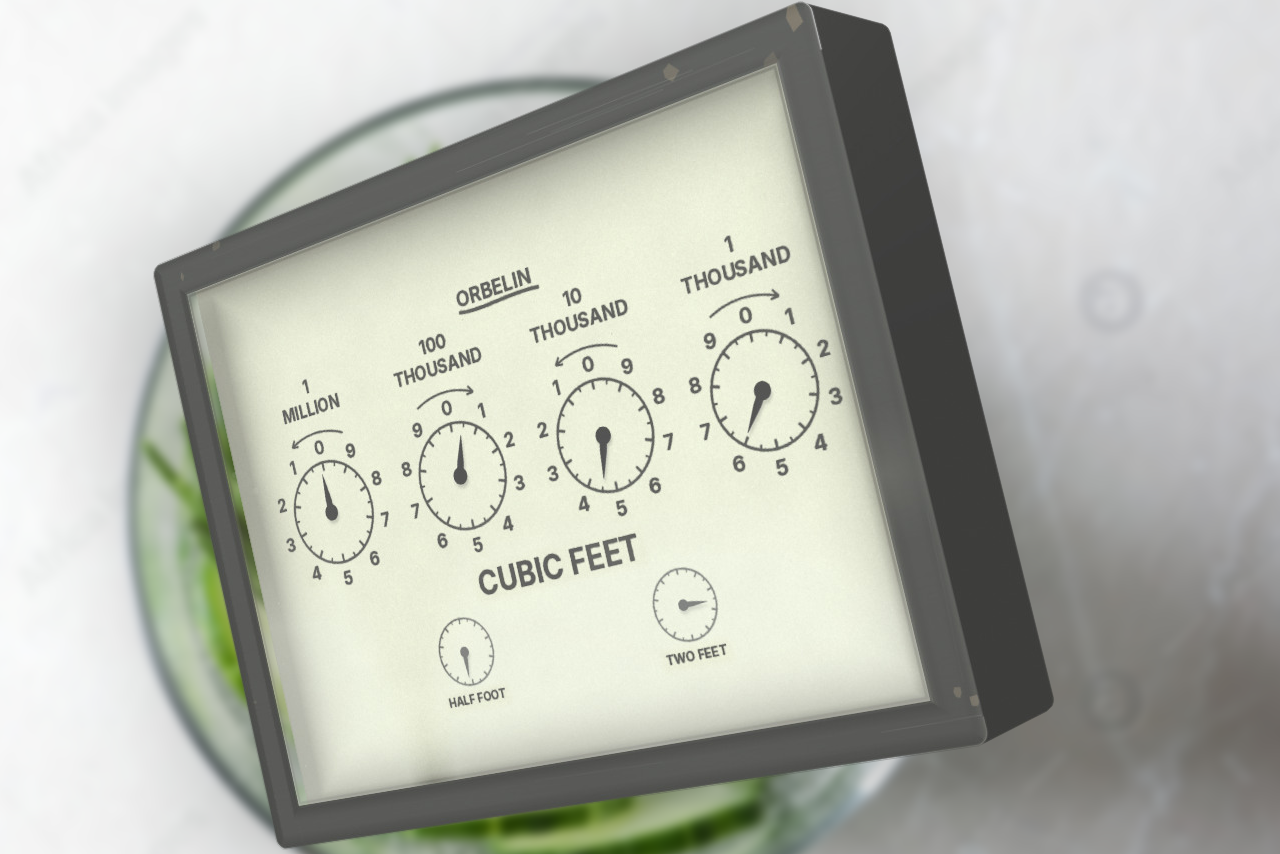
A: 4600 ft³
